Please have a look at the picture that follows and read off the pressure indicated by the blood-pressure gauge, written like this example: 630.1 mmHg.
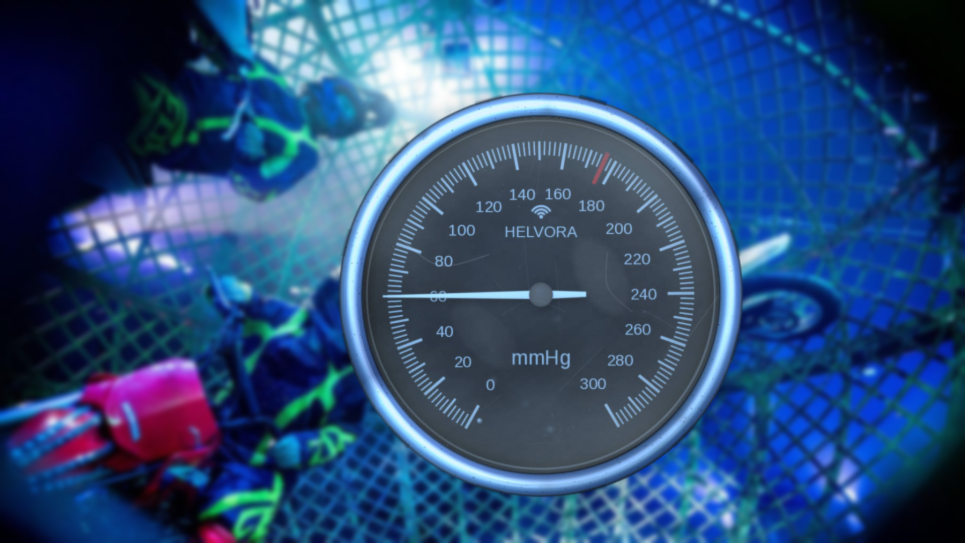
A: 60 mmHg
